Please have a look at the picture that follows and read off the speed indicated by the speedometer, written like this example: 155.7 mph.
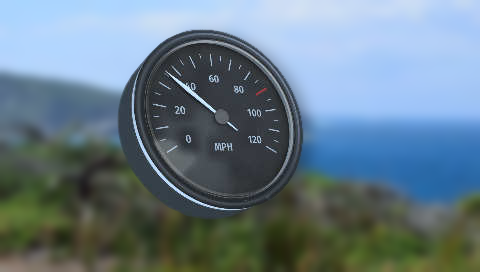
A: 35 mph
